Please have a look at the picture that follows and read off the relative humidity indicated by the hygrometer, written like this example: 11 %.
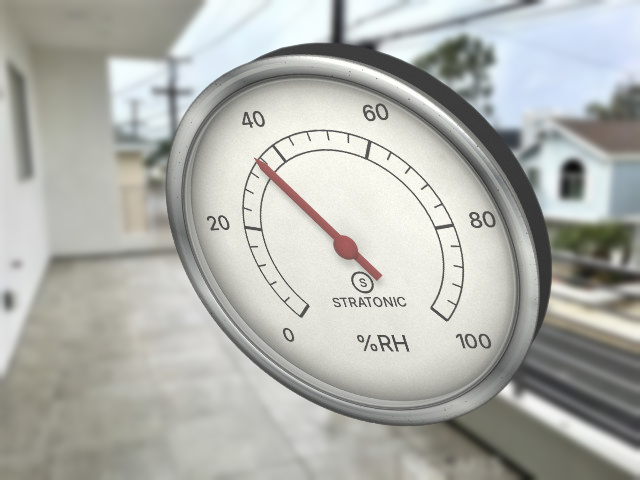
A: 36 %
